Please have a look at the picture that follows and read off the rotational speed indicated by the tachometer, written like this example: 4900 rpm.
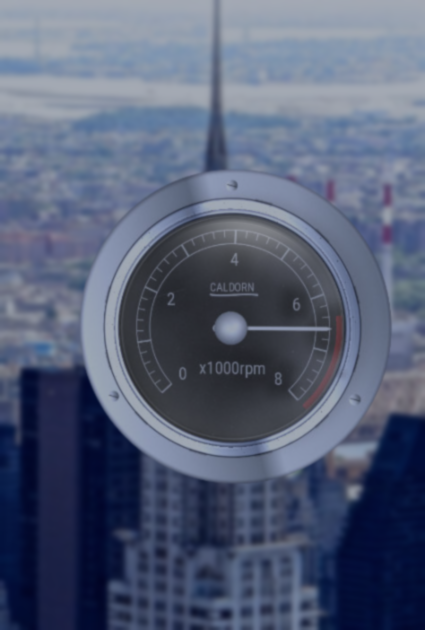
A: 6600 rpm
